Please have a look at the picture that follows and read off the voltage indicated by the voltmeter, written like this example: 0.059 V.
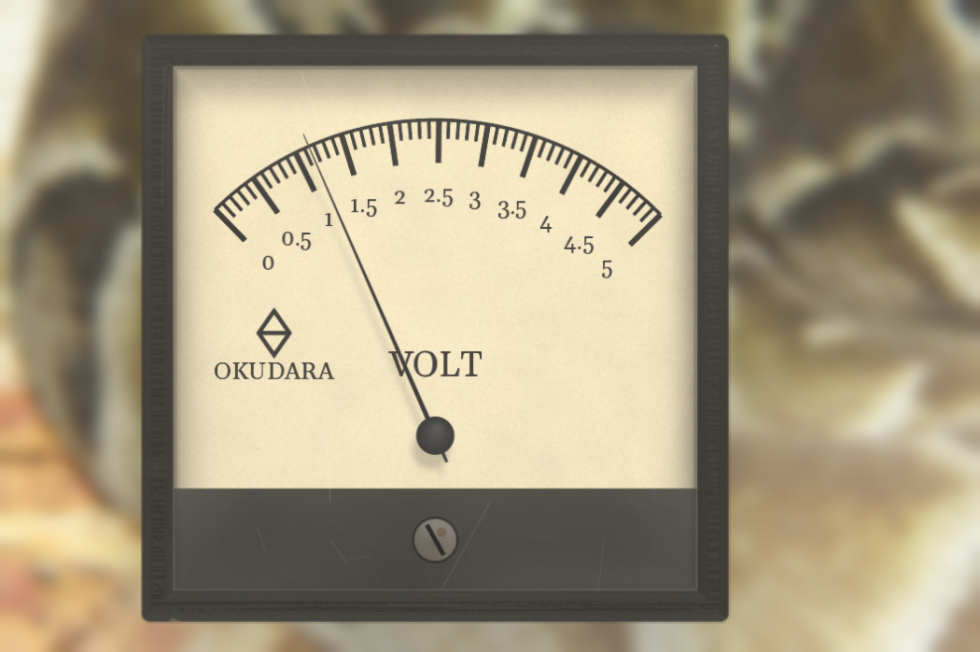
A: 1.15 V
